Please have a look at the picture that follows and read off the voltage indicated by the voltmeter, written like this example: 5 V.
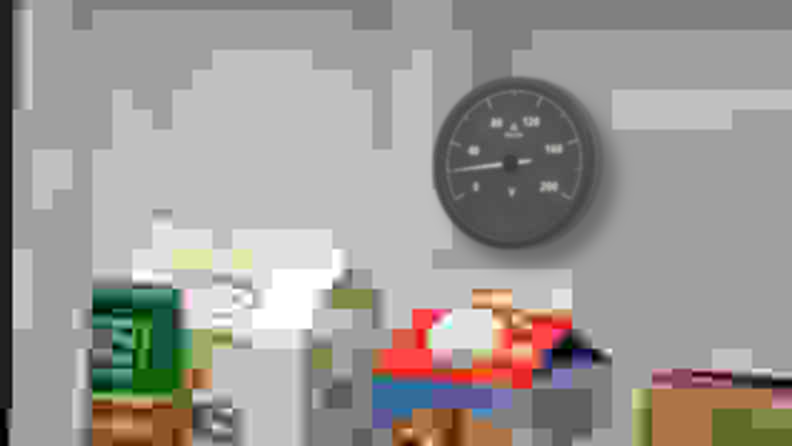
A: 20 V
